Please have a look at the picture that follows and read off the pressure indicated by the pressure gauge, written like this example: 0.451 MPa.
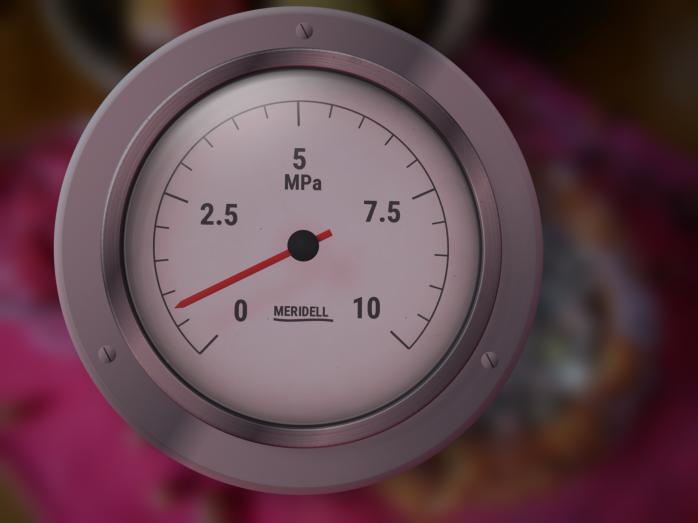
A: 0.75 MPa
